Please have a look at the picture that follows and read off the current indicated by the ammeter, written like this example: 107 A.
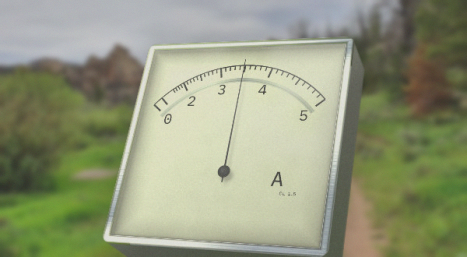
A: 3.5 A
